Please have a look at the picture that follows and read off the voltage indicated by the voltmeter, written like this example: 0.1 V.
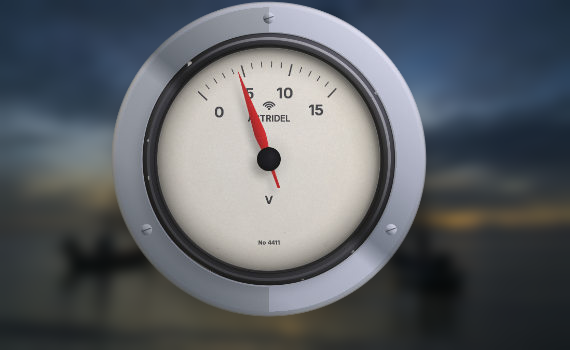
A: 4.5 V
